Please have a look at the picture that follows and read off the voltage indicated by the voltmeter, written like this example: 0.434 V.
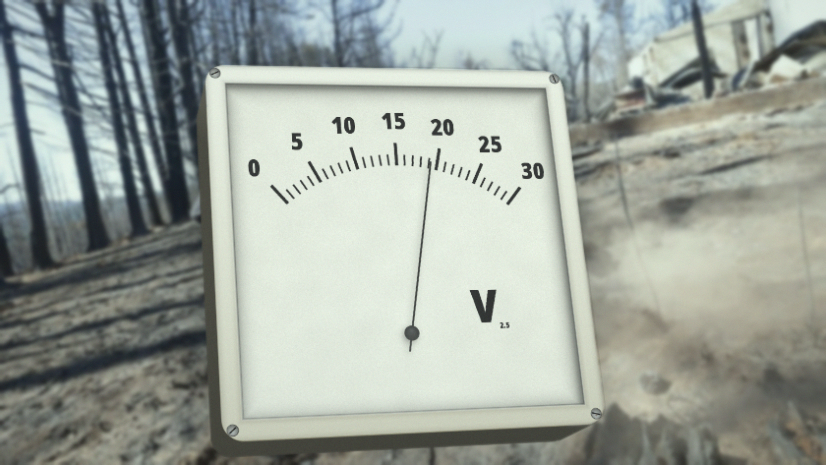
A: 19 V
